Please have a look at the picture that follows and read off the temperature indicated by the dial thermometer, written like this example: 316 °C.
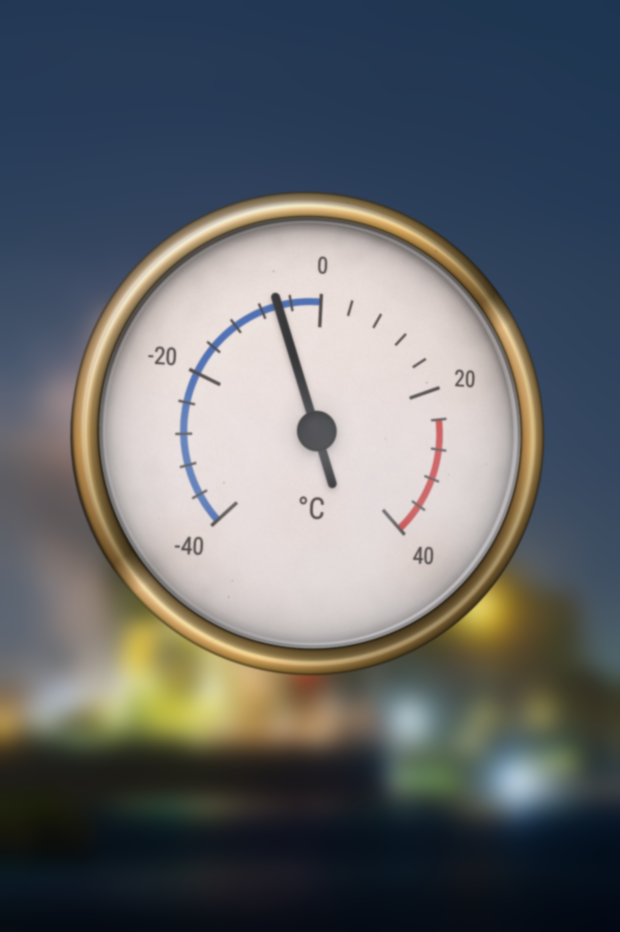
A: -6 °C
